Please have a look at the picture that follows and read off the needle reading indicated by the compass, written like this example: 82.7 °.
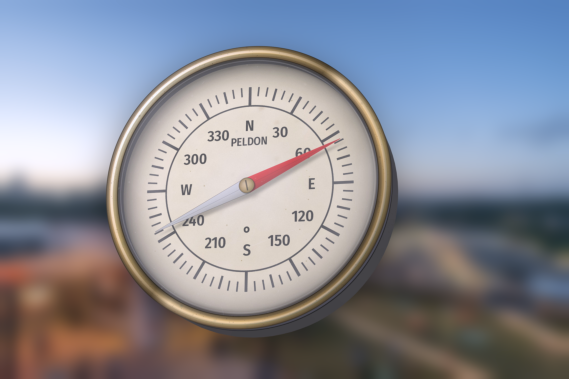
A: 65 °
